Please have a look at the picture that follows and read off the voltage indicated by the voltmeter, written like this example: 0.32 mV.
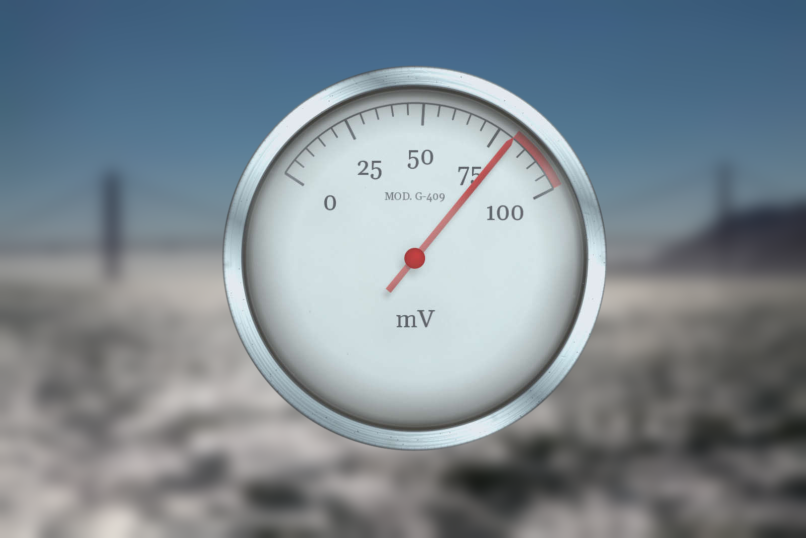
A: 80 mV
